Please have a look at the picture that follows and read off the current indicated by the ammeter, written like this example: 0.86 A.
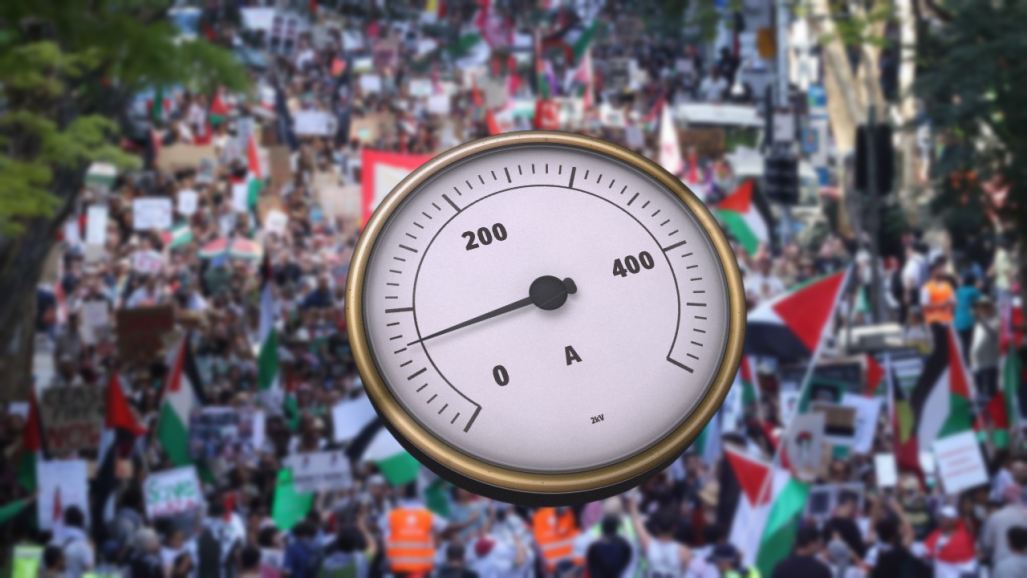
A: 70 A
